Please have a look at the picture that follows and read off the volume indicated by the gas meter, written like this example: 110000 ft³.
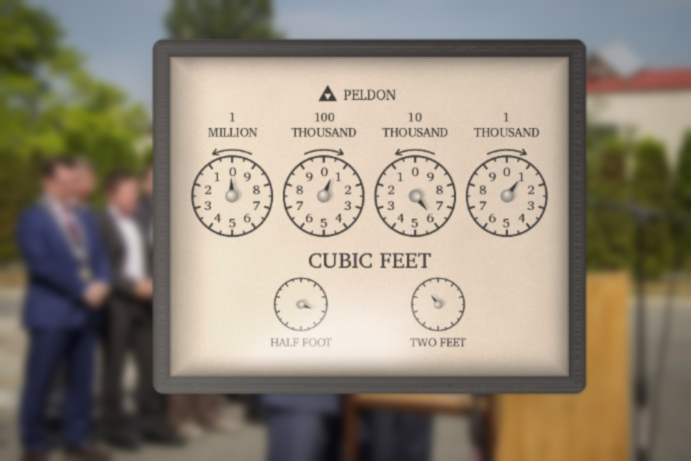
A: 6100 ft³
